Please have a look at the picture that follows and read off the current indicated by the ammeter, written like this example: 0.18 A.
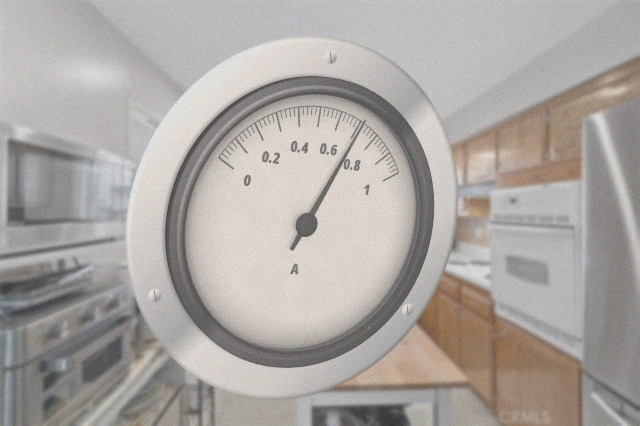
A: 0.7 A
